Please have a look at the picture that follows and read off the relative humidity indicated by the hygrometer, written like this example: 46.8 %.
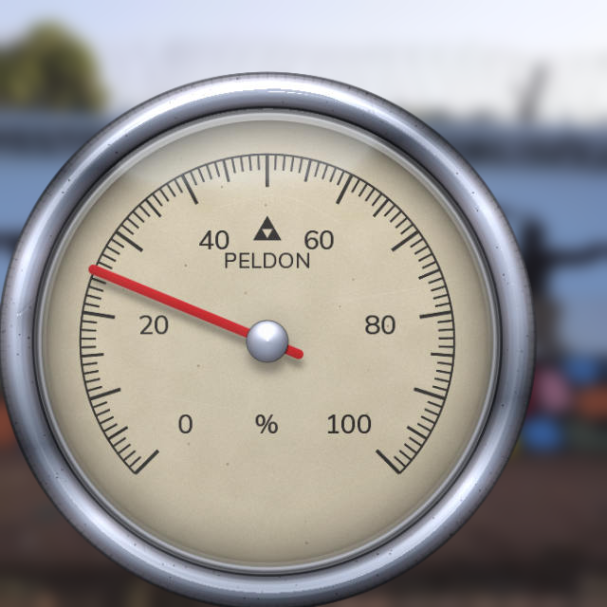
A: 25 %
